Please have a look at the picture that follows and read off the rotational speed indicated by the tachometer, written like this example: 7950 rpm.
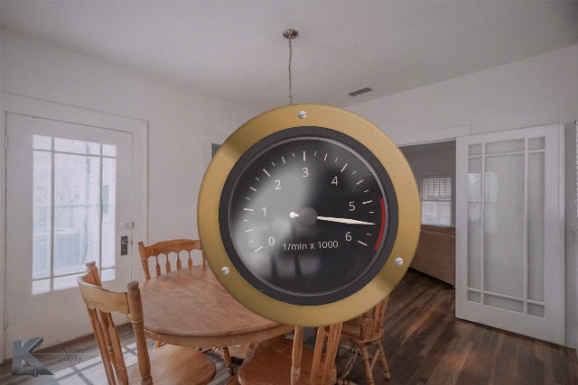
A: 5500 rpm
